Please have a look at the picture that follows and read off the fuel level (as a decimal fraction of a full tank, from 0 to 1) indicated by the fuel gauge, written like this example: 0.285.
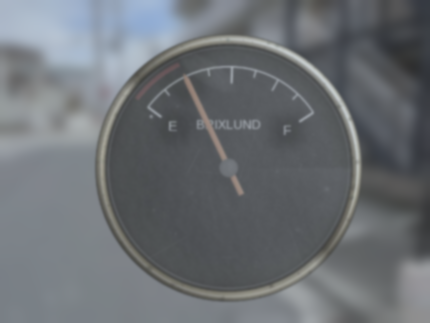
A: 0.25
